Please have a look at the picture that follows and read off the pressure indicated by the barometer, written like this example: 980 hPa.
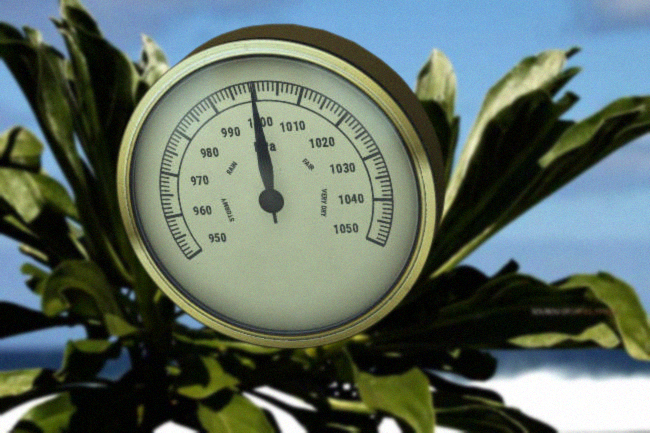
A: 1000 hPa
